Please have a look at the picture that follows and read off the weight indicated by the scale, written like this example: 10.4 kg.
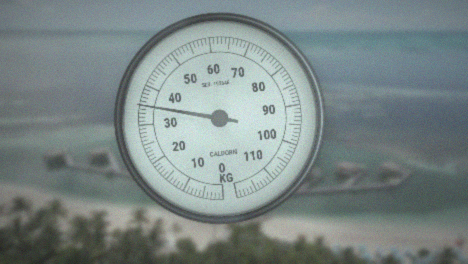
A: 35 kg
